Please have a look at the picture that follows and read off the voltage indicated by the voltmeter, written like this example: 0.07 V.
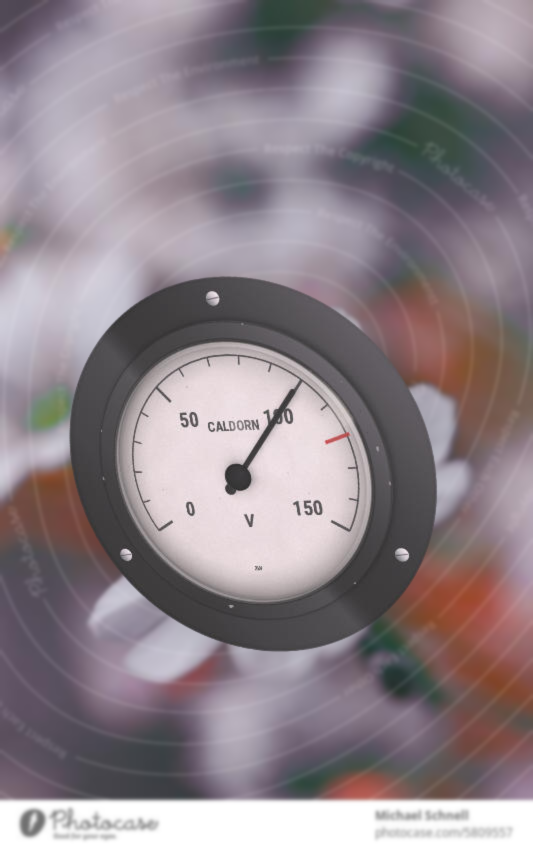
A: 100 V
